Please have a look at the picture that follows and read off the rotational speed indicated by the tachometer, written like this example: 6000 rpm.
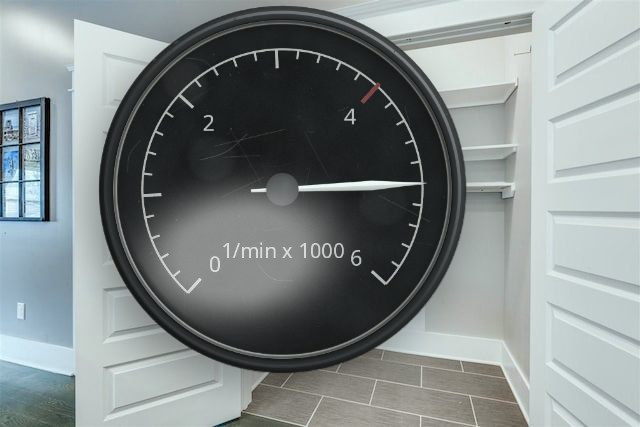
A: 5000 rpm
